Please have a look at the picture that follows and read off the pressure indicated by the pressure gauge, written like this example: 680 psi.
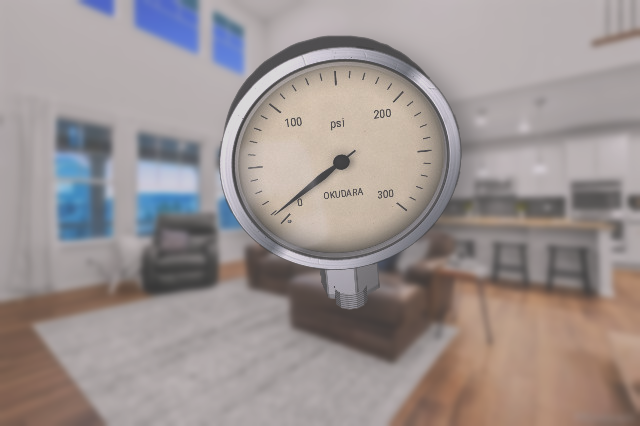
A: 10 psi
